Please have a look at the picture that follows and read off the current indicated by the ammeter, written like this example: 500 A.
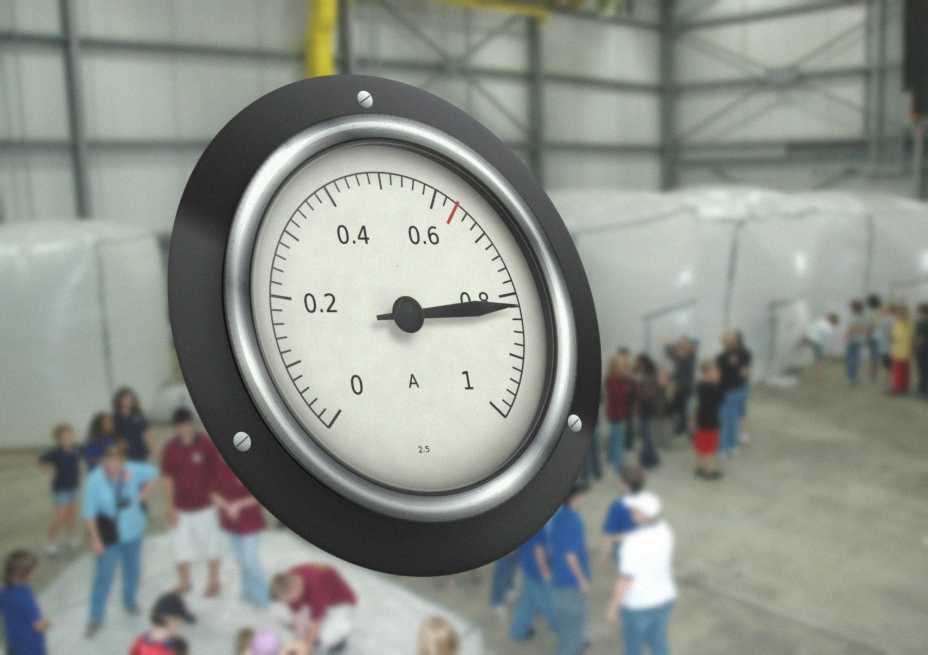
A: 0.82 A
